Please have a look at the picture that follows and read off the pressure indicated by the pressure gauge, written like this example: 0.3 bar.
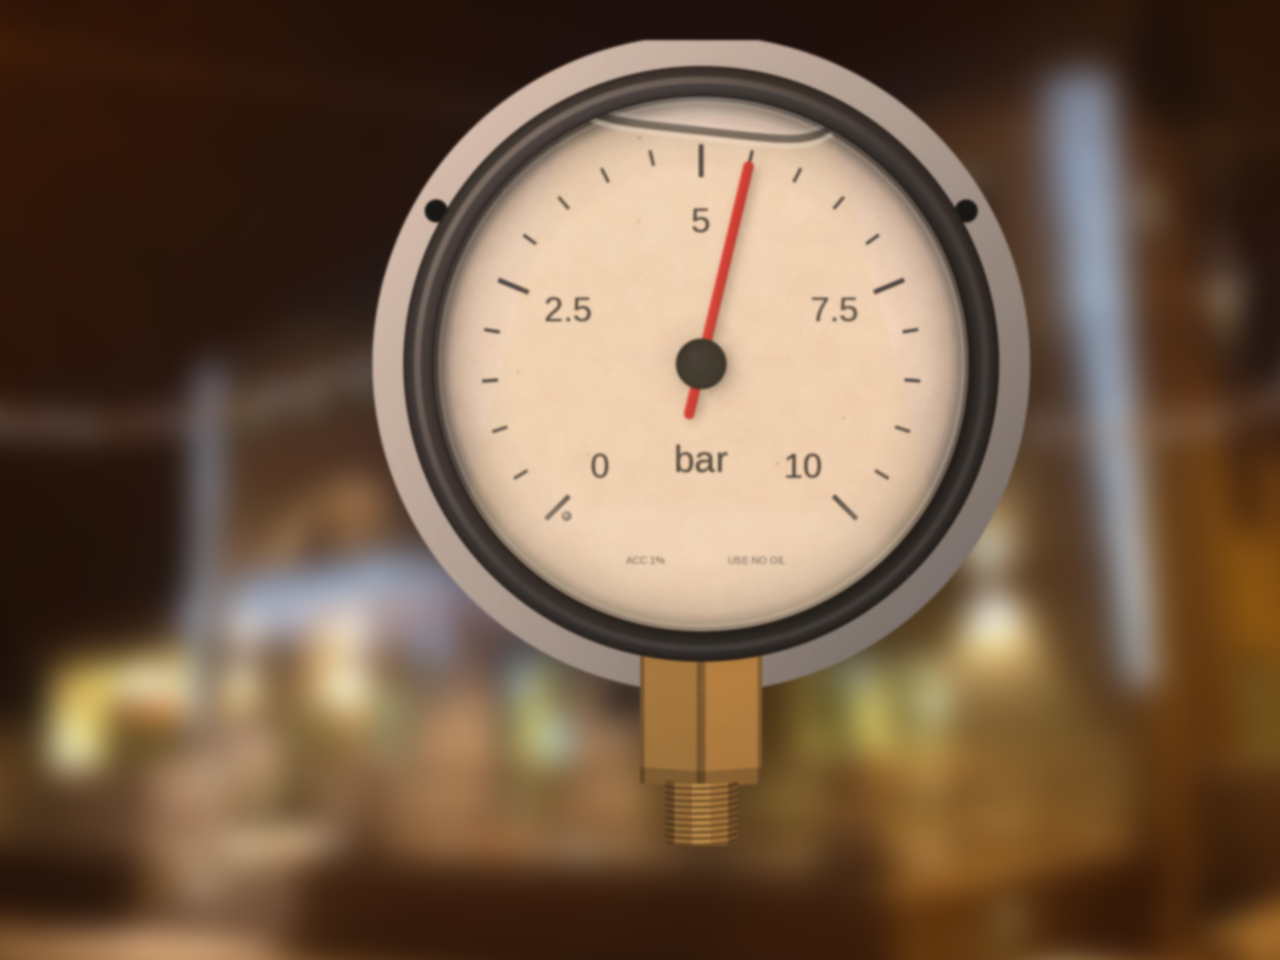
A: 5.5 bar
